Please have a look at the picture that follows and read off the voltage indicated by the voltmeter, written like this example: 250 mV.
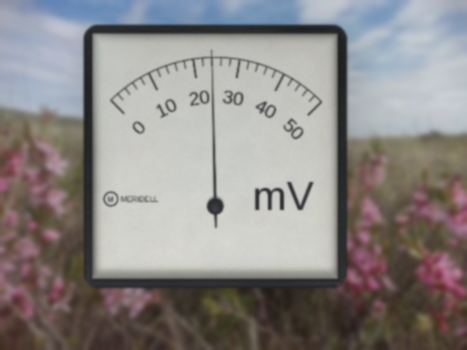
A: 24 mV
